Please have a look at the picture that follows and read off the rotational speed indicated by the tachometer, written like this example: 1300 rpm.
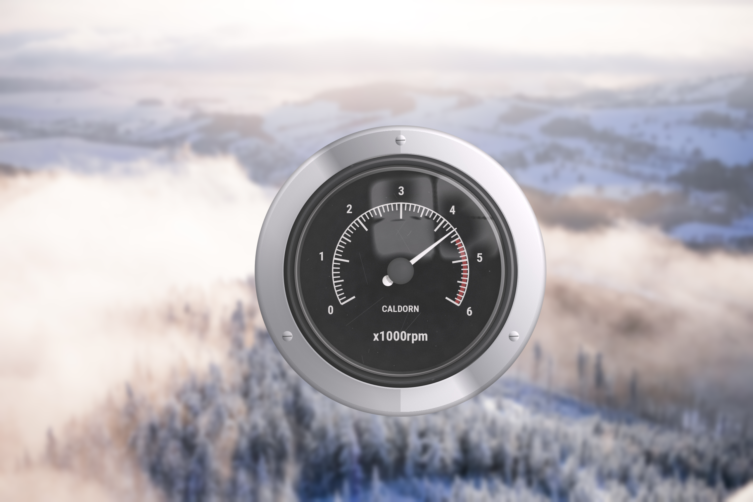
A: 4300 rpm
